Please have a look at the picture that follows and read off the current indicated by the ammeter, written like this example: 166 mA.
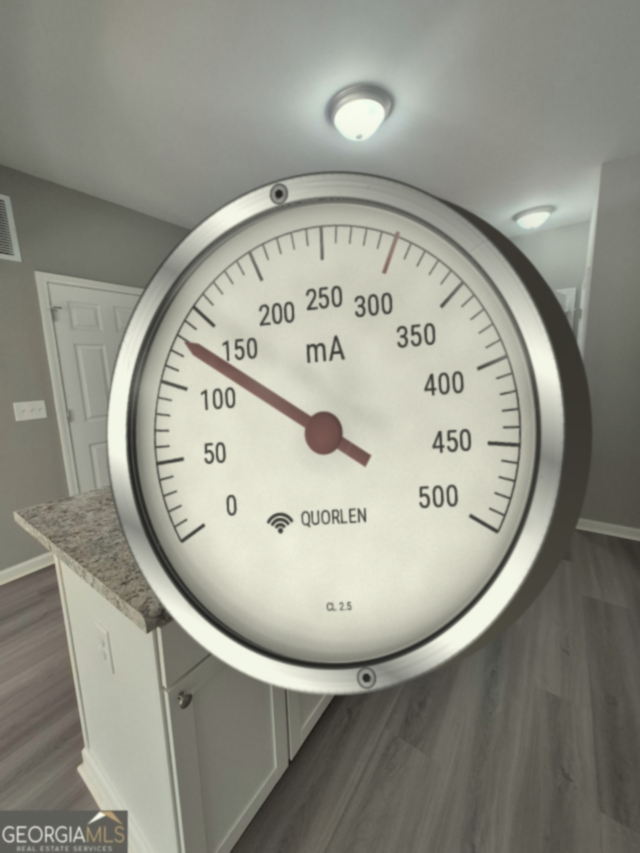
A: 130 mA
